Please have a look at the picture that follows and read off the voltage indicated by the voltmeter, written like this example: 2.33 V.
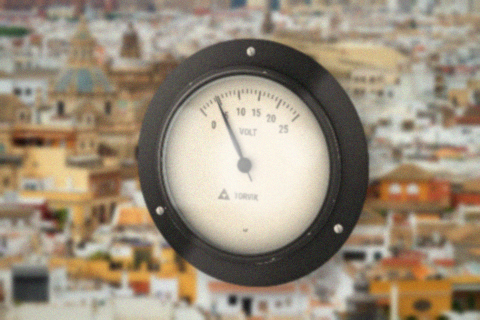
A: 5 V
